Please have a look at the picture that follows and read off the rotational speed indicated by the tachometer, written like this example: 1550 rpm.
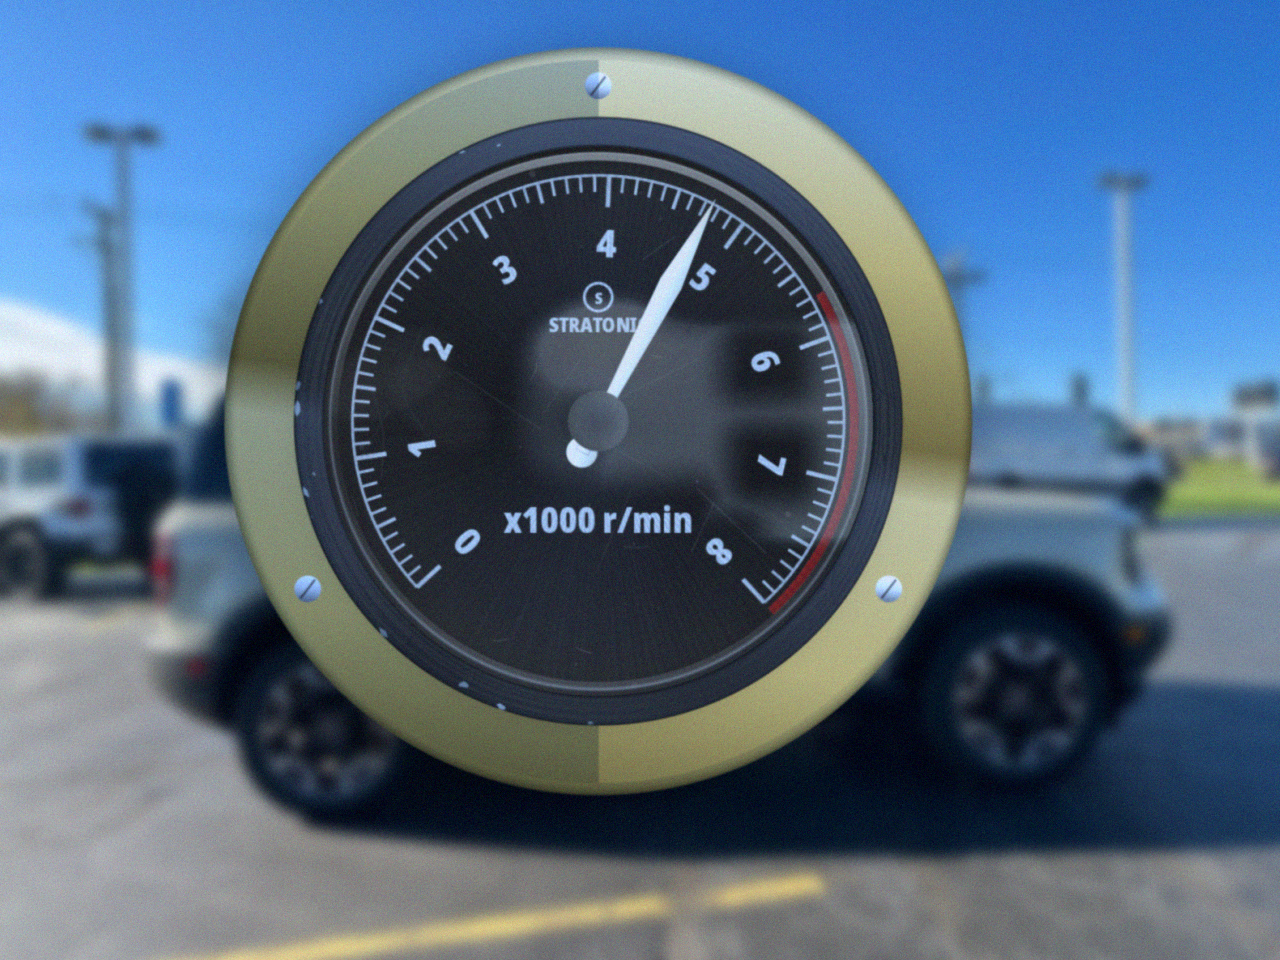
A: 4750 rpm
